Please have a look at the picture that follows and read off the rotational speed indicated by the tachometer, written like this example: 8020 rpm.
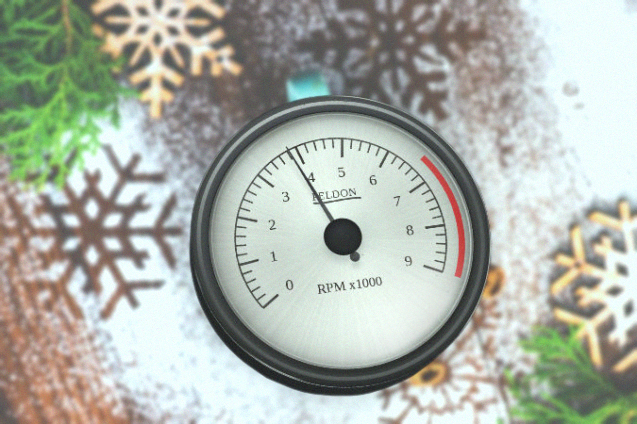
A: 3800 rpm
